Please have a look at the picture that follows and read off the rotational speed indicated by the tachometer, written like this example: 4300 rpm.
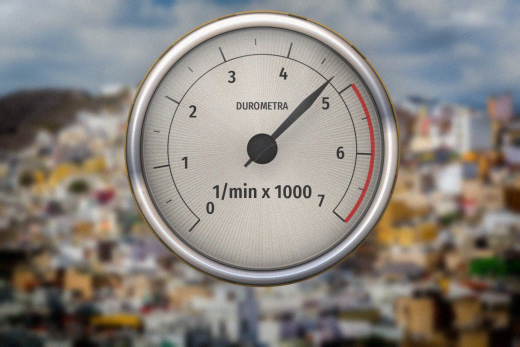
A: 4750 rpm
